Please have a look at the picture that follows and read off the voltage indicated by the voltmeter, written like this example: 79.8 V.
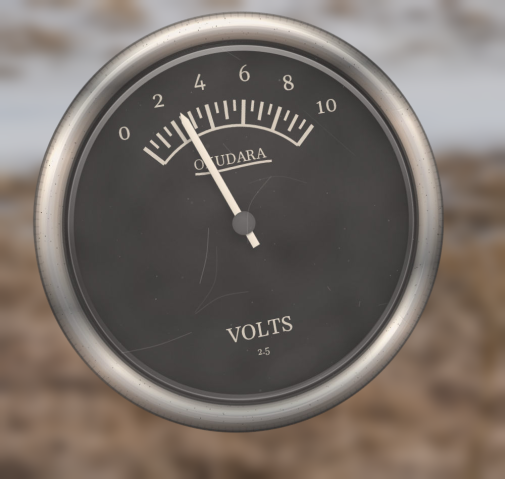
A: 2.5 V
